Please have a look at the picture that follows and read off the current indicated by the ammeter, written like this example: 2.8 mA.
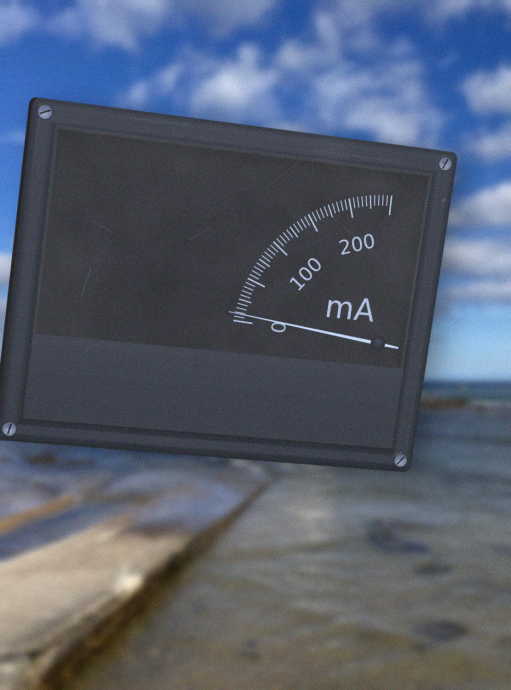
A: 10 mA
